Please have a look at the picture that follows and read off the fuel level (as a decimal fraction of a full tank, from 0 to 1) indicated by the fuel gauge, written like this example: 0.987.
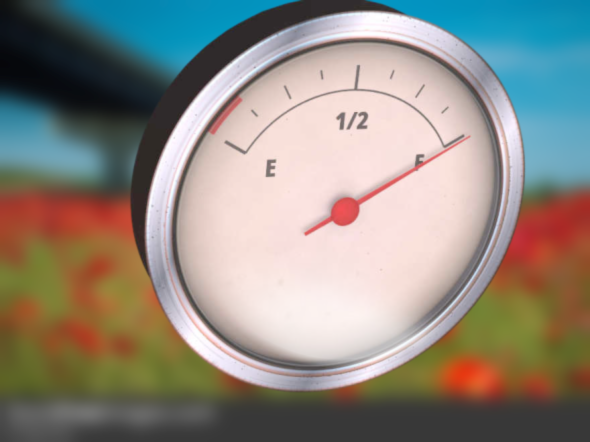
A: 1
